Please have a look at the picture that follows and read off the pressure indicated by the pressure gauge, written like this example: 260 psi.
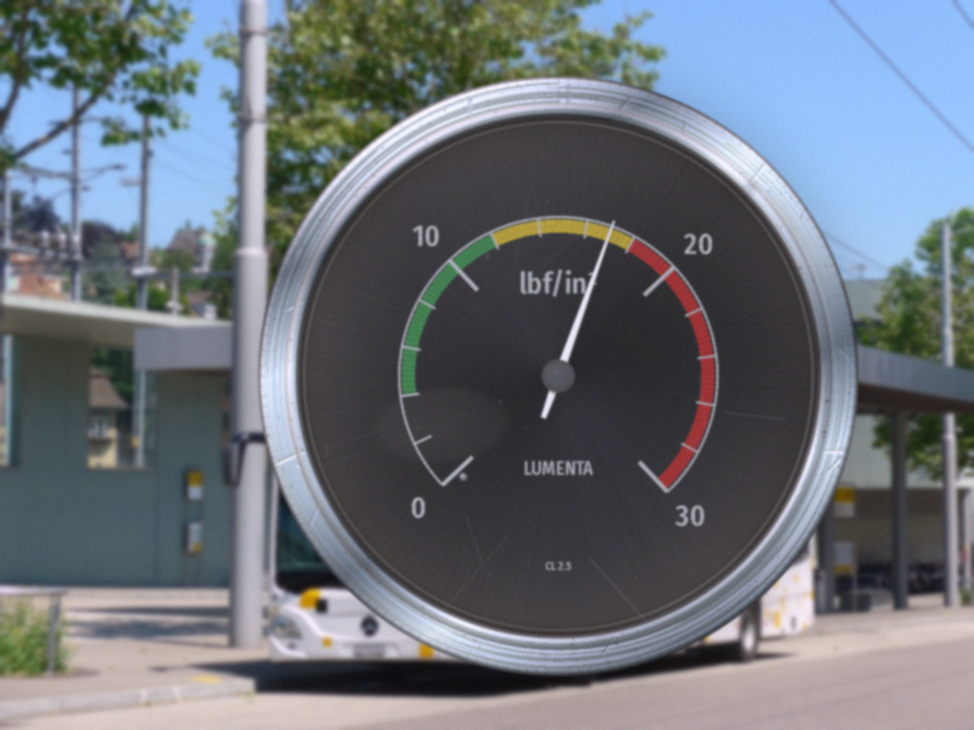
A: 17 psi
